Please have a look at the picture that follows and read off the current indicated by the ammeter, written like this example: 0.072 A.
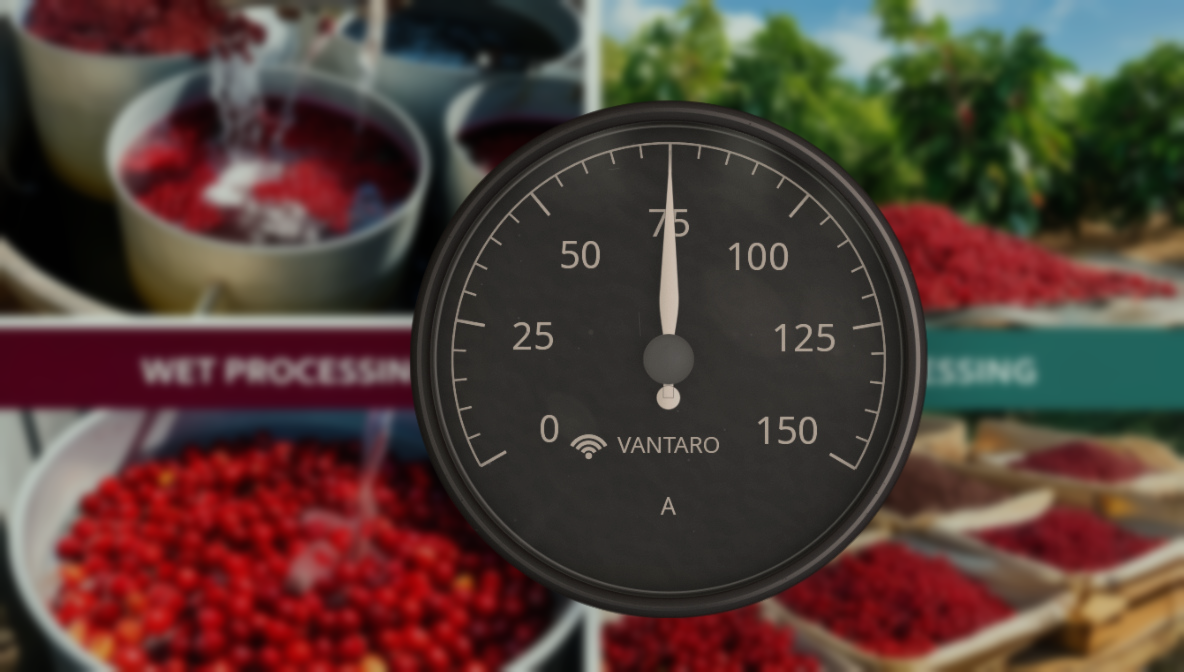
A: 75 A
